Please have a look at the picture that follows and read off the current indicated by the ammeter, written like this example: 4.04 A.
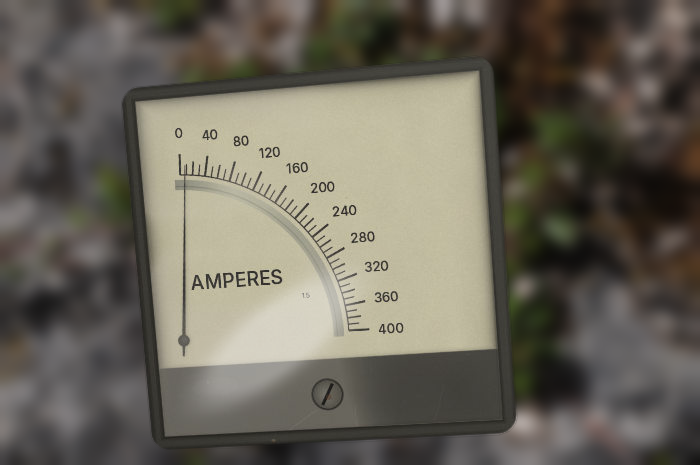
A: 10 A
